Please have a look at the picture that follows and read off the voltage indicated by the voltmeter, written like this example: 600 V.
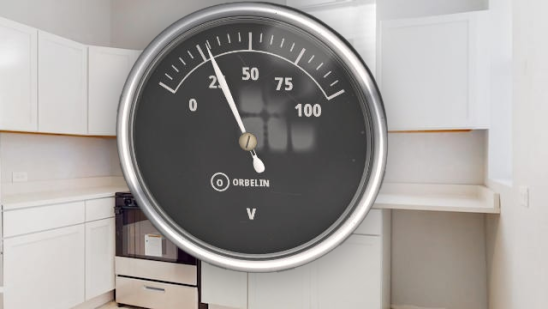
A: 30 V
